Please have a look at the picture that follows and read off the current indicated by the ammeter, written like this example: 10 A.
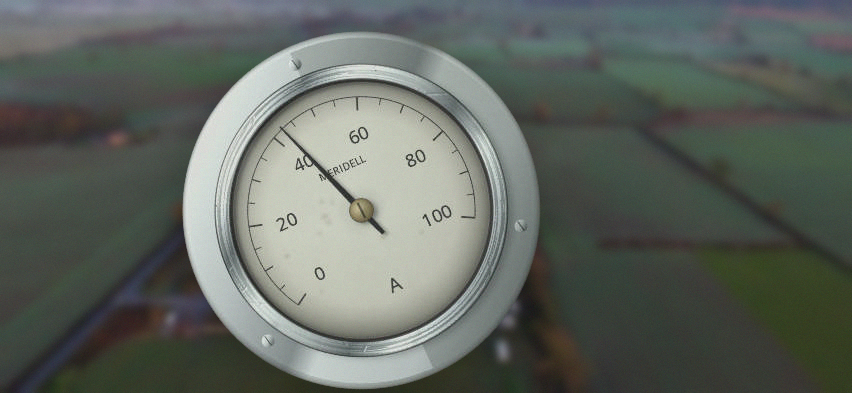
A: 42.5 A
